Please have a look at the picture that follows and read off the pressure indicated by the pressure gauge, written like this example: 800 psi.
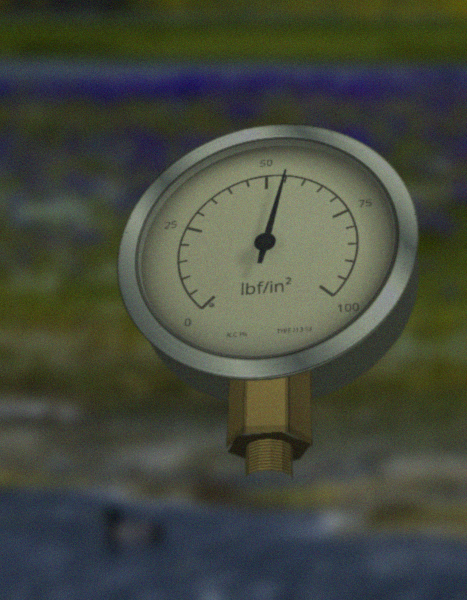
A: 55 psi
